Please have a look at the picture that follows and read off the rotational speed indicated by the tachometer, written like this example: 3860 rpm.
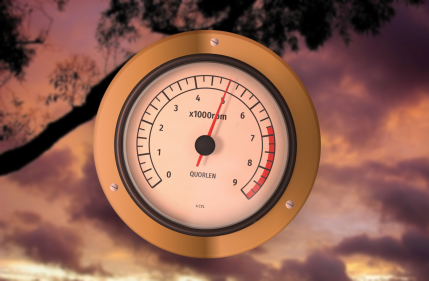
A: 5000 rpm
